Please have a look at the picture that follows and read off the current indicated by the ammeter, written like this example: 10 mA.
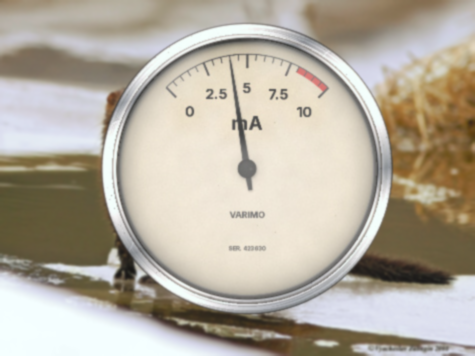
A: 4 mA
